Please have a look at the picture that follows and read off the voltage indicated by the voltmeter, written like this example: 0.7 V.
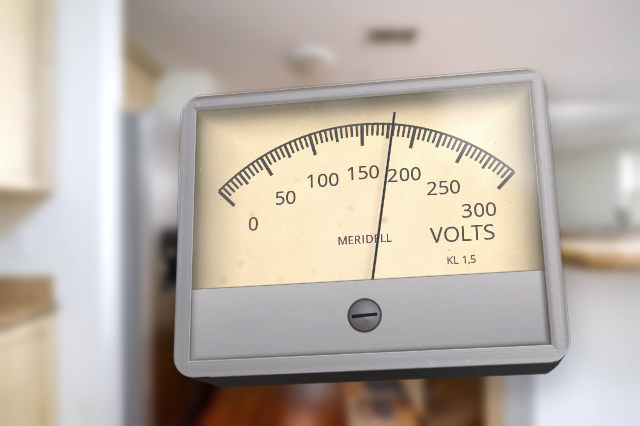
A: 180 V
